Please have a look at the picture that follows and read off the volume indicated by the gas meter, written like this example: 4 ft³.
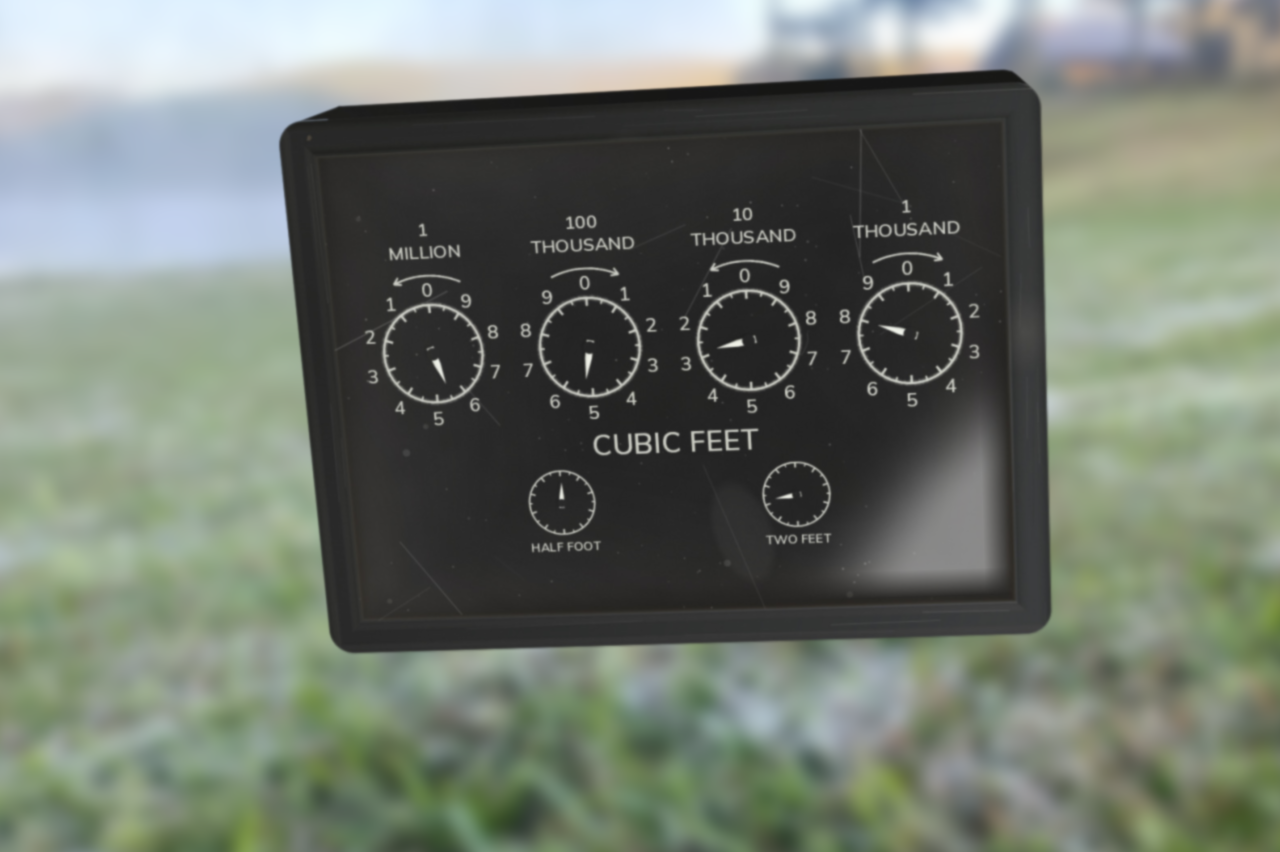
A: 552800 ft³
